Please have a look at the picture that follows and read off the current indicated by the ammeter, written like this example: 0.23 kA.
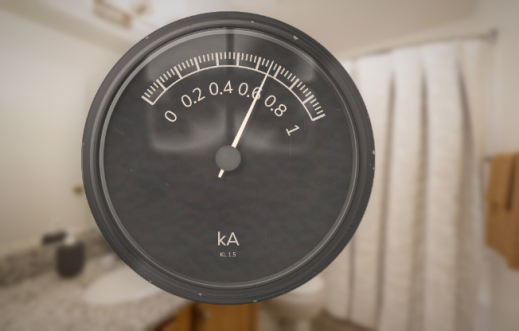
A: 0.66 kA
